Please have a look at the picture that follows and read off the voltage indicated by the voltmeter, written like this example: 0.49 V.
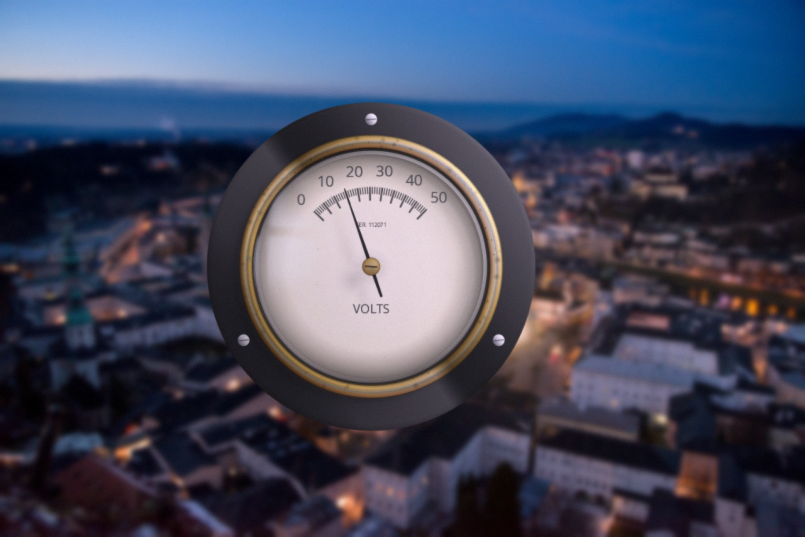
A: 15 V
